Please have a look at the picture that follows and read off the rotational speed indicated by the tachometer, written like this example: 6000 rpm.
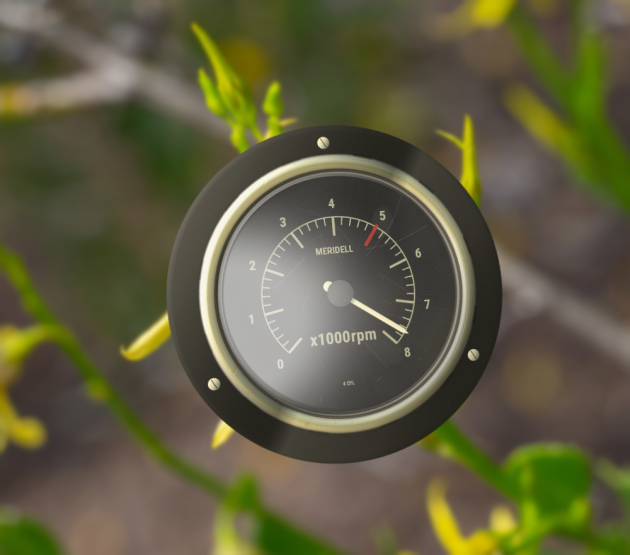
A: 7700 rpm
